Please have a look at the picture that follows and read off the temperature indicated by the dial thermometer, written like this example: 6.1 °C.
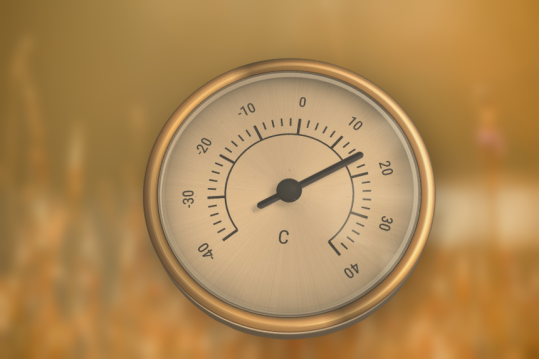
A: 16 °C
